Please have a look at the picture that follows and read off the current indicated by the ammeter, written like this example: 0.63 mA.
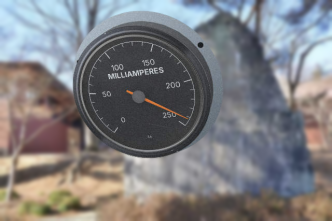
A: 240 mA
